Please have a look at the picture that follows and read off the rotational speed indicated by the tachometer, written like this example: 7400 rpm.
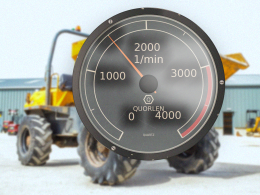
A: 1500 rpm
